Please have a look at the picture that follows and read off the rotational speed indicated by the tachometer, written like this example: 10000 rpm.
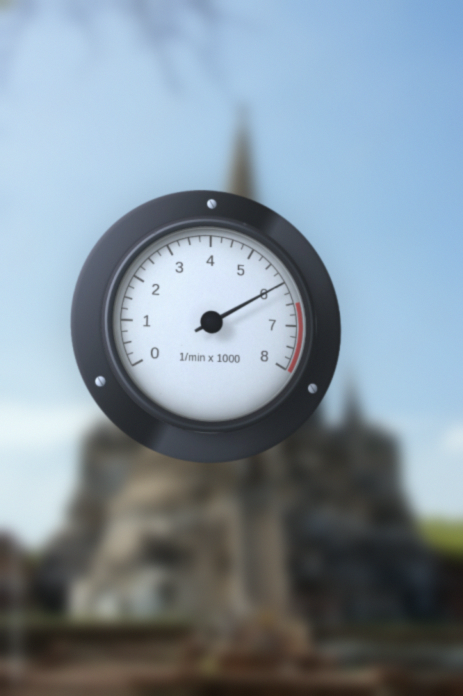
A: 6000 rpm
